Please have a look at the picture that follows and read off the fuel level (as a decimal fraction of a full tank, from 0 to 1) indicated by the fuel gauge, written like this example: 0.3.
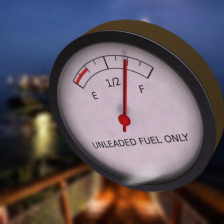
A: 0.75
